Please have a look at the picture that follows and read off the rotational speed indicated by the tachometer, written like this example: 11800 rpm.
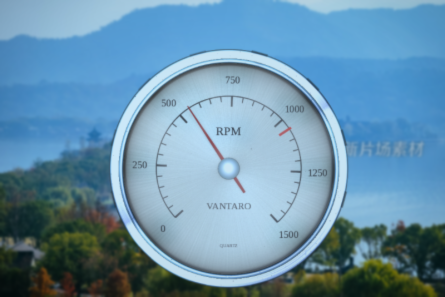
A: 550 rpm
